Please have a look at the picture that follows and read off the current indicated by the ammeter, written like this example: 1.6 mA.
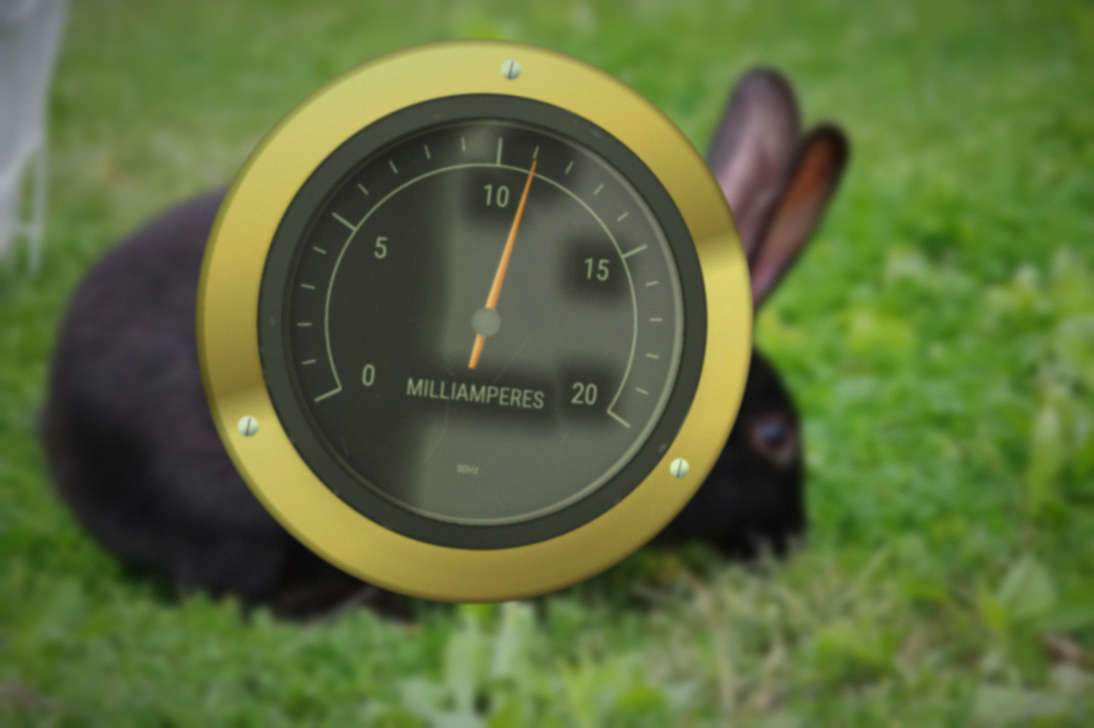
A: 11 mA
